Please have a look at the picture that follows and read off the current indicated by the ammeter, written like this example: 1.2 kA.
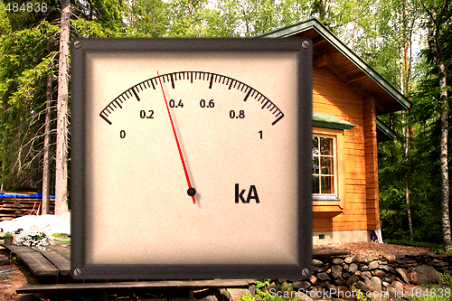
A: 0.34 kA
